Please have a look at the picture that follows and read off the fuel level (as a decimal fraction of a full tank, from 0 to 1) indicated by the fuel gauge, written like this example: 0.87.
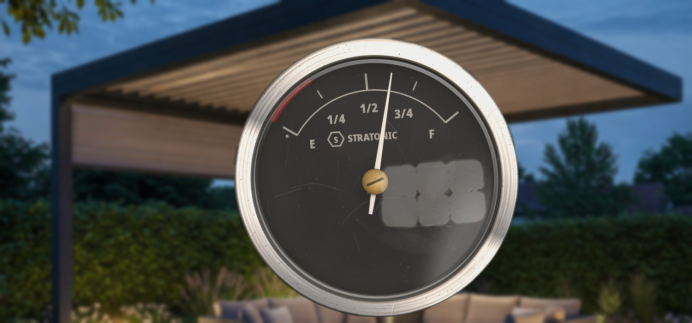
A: 0.625
